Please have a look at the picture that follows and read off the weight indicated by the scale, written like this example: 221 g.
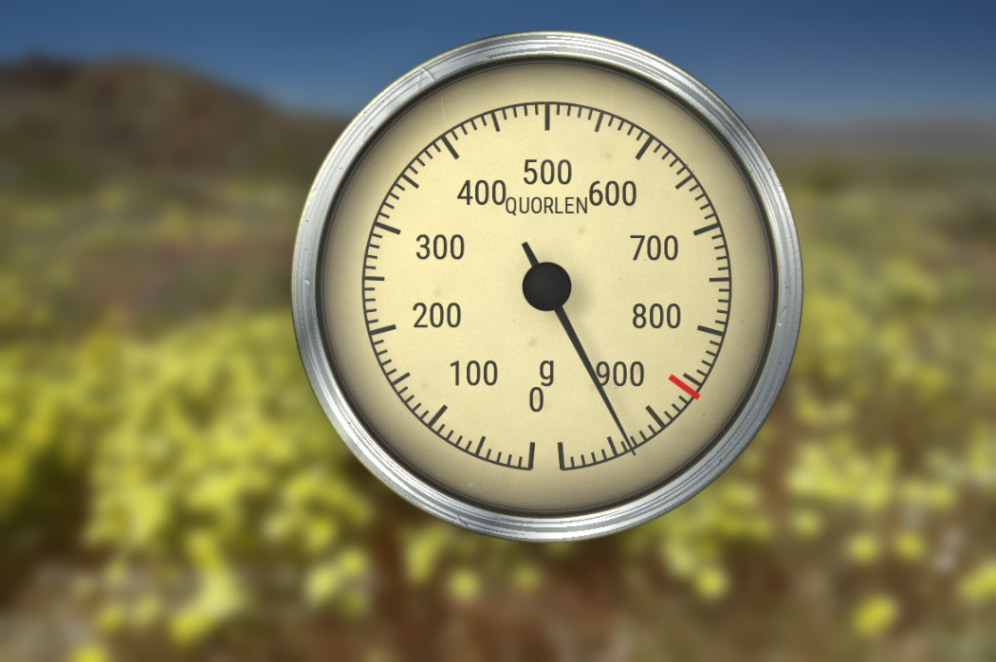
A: 935 g
